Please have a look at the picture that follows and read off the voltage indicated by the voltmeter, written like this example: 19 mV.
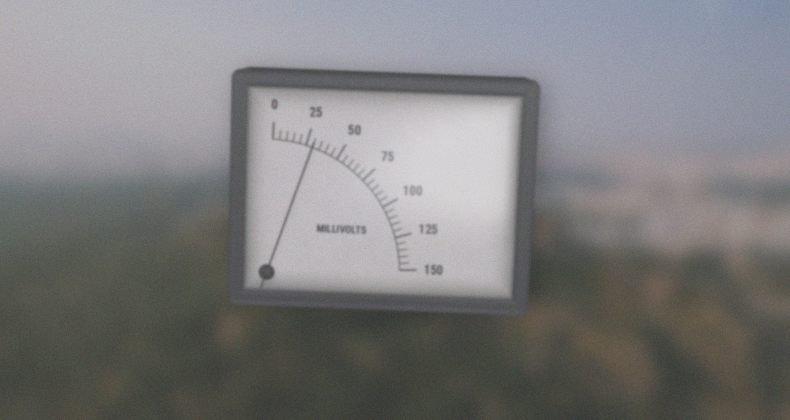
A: 30 mV
